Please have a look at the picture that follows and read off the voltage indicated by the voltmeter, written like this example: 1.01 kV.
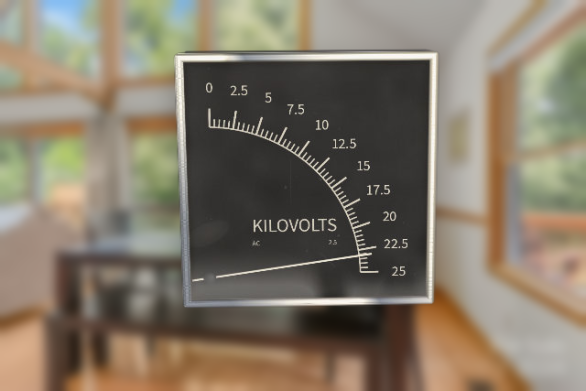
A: 23 kV
